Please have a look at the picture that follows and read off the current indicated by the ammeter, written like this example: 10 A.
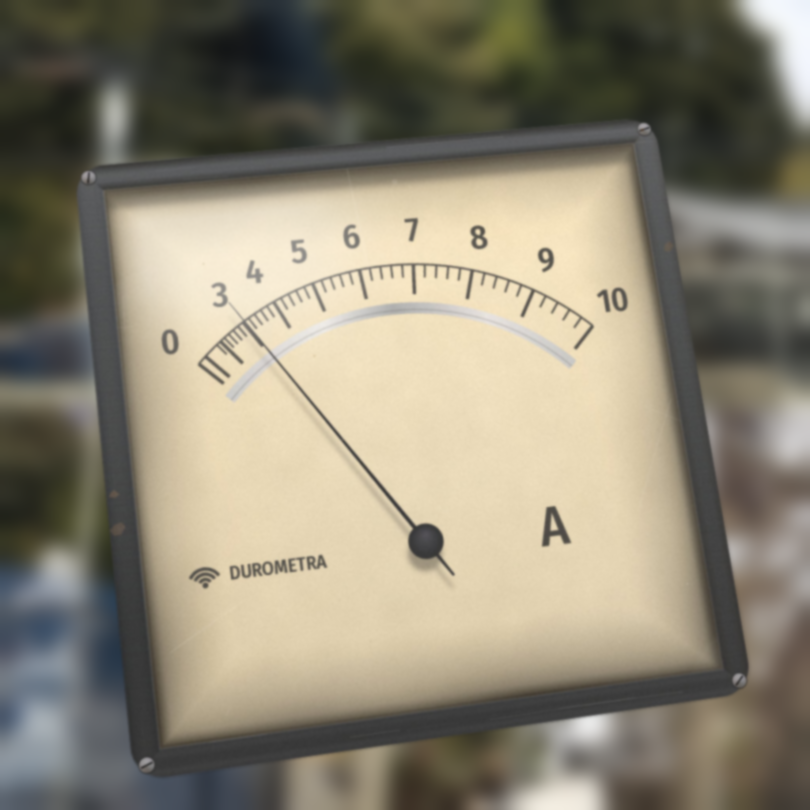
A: 3 A
